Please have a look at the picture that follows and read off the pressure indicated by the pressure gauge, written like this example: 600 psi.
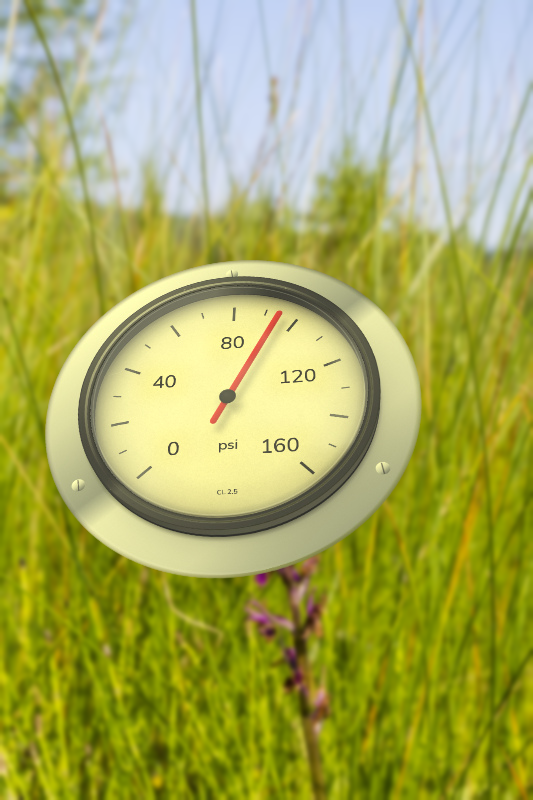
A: 95 psi
